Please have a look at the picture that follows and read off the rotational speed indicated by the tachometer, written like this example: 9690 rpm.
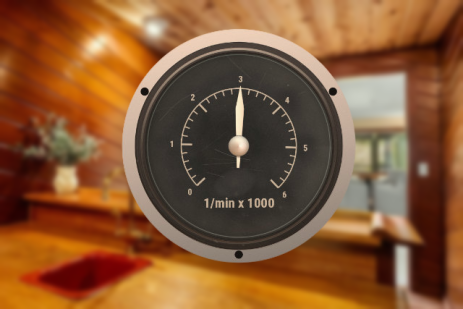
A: 3000 rpm
